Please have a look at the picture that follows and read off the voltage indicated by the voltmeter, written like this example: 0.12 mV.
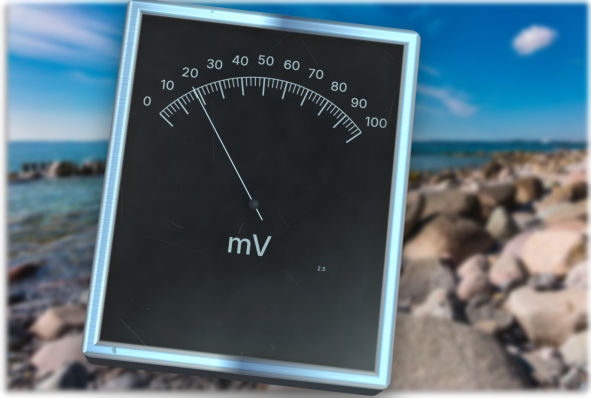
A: 18 mV
